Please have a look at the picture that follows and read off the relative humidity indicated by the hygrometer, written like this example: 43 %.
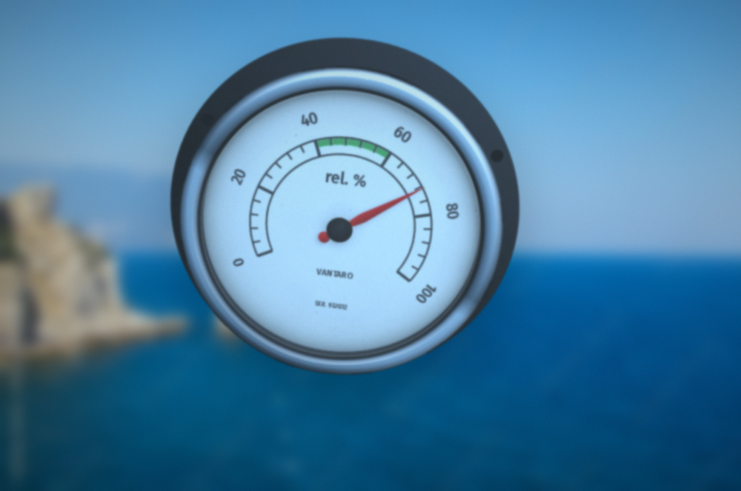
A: 72 %
